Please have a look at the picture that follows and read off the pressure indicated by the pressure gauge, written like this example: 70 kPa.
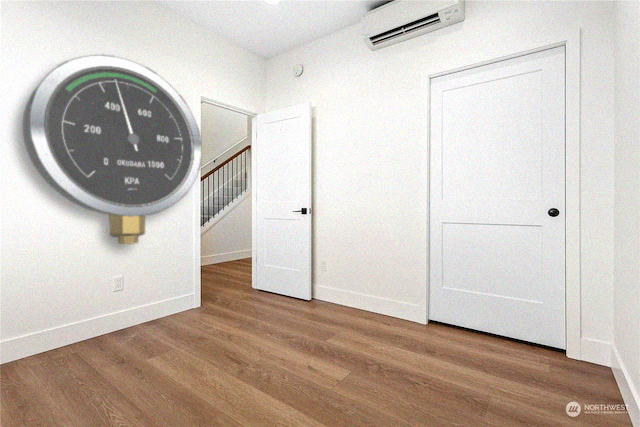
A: 450 kPa
